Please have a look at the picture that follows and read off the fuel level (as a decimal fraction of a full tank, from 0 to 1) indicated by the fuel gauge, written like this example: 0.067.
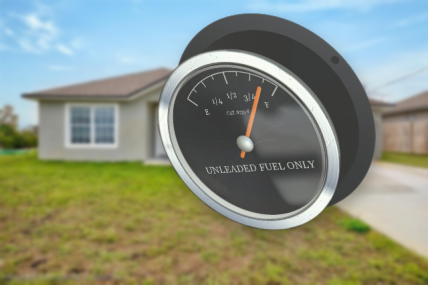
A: 0.875
